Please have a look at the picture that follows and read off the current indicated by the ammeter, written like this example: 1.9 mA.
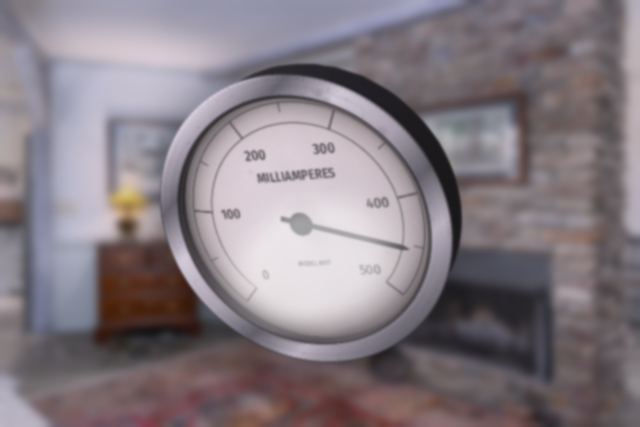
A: 450 mA
